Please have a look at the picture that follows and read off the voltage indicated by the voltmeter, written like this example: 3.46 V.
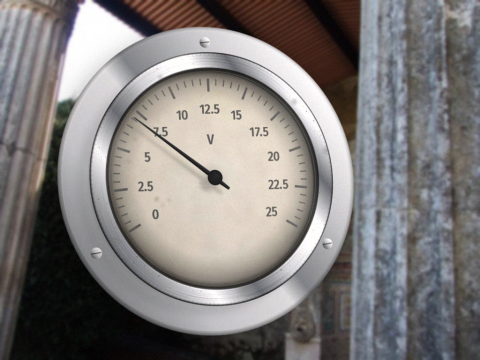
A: 7 V
